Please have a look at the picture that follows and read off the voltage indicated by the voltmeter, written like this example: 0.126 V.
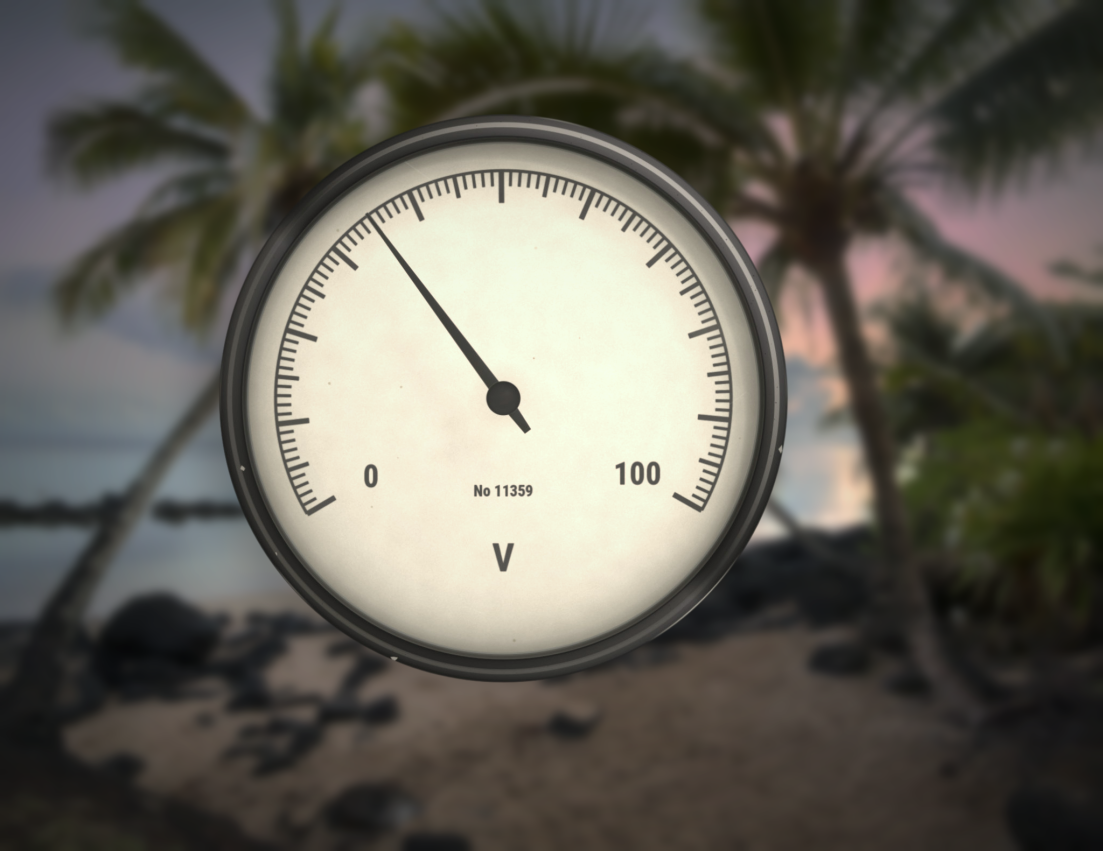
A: 35 V
